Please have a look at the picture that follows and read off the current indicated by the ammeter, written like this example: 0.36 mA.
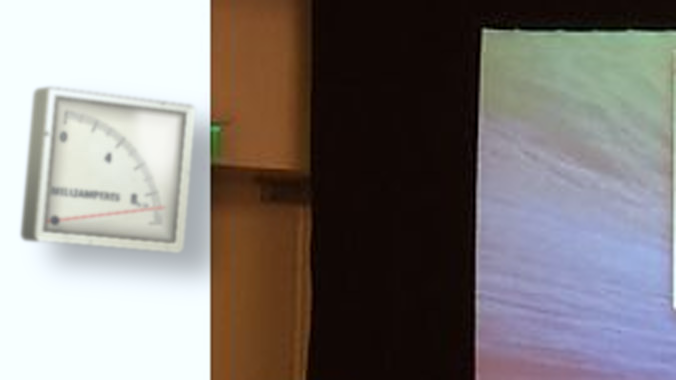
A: 9 mA
